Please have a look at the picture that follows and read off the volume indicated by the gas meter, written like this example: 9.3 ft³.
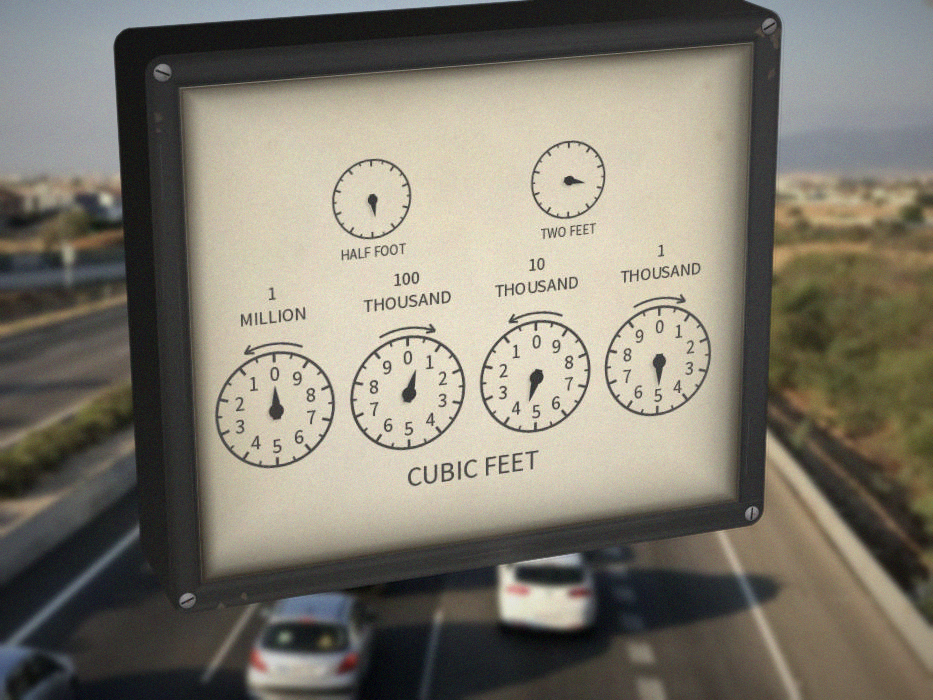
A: 4500 ft³
